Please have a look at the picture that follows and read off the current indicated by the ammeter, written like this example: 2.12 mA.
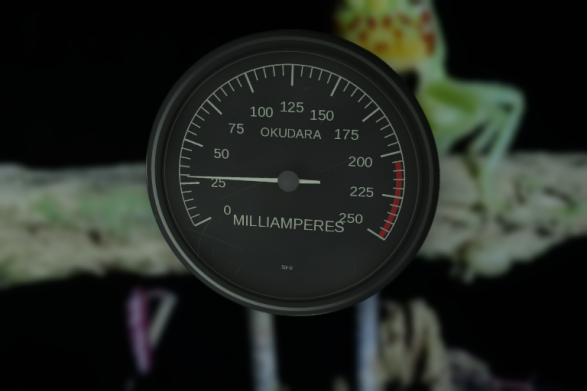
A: 30 mA
